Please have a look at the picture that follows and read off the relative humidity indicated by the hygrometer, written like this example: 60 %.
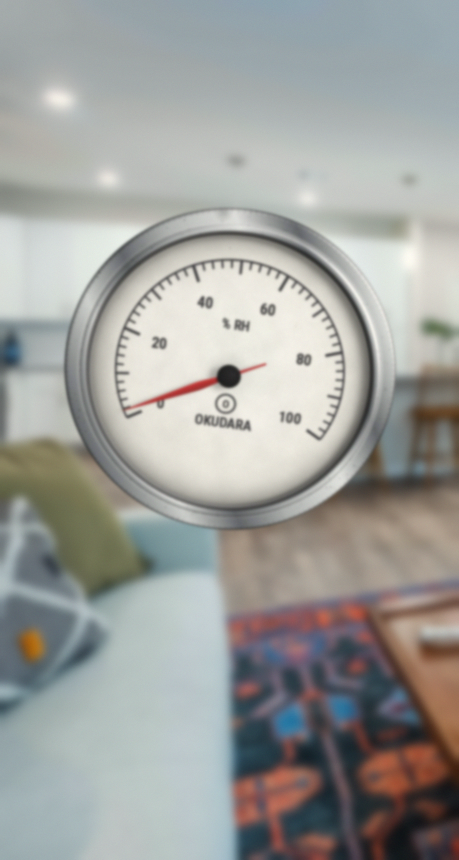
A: 2 %
